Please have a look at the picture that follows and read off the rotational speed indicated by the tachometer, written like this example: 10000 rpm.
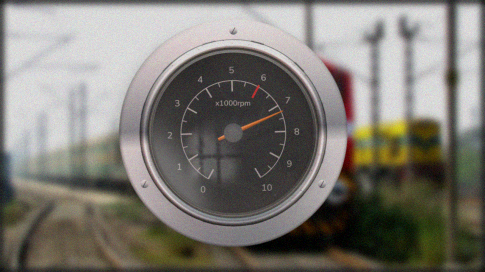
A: 7250 rpm
